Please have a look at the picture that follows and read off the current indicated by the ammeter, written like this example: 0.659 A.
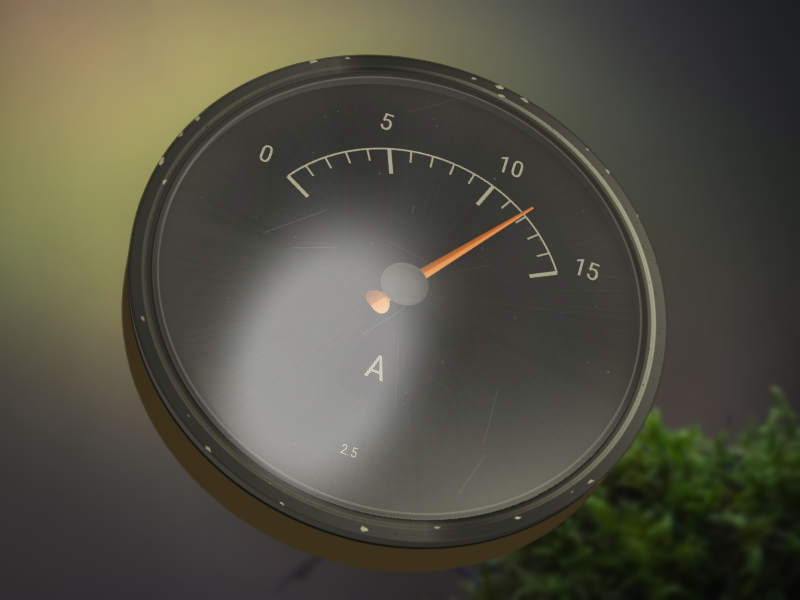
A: 12 A
